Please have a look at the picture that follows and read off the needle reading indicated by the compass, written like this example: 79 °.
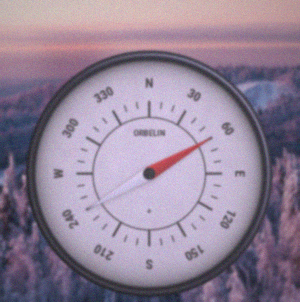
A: 60 °
